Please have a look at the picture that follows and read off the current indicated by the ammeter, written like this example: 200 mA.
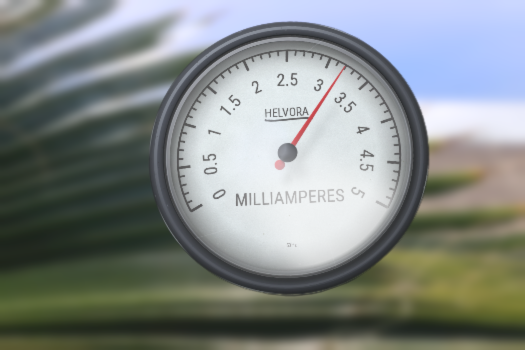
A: 3.2 mA
